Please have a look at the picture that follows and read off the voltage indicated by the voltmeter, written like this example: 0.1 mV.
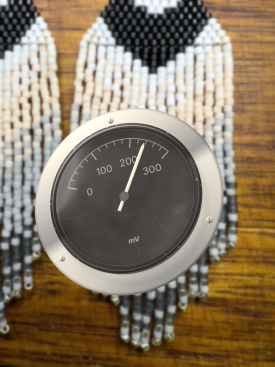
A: 240 mV
